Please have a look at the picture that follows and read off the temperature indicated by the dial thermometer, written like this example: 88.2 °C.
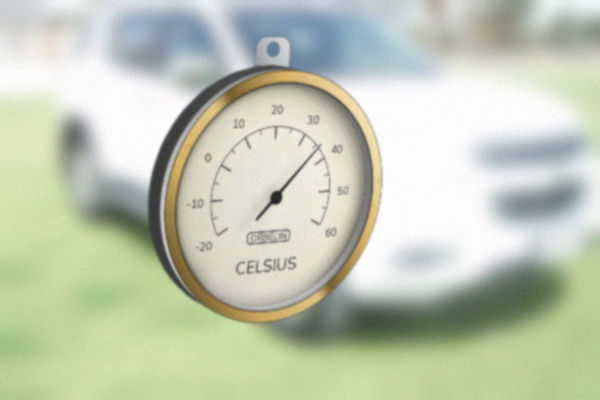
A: 35 °C
